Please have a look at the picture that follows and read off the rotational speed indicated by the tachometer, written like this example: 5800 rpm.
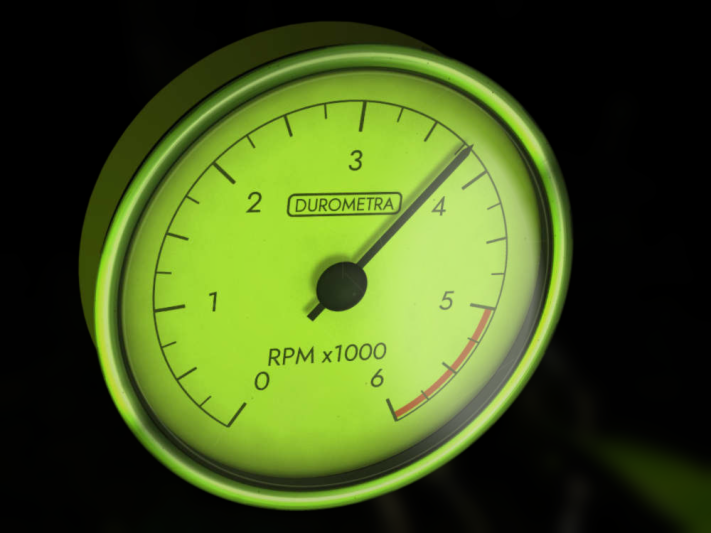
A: 3750 rpm
